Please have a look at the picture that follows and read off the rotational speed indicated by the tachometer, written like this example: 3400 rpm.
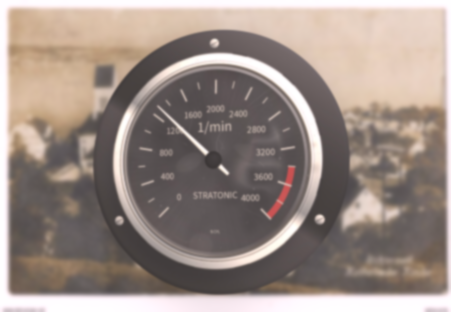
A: 1300 rpm
